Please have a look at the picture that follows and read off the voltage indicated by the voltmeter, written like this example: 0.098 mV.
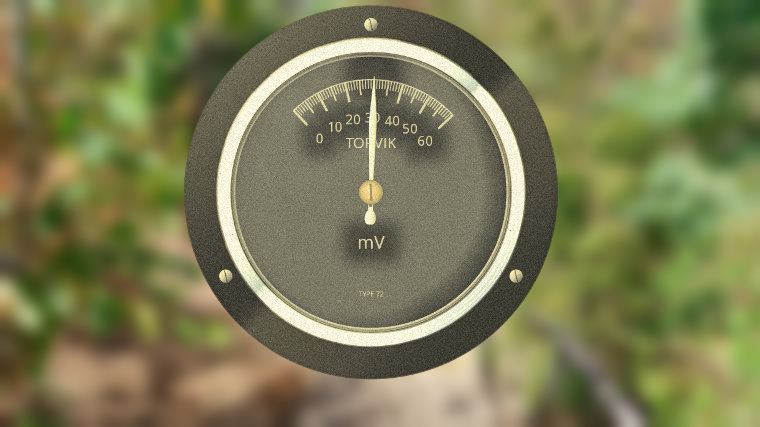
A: 30 mV
